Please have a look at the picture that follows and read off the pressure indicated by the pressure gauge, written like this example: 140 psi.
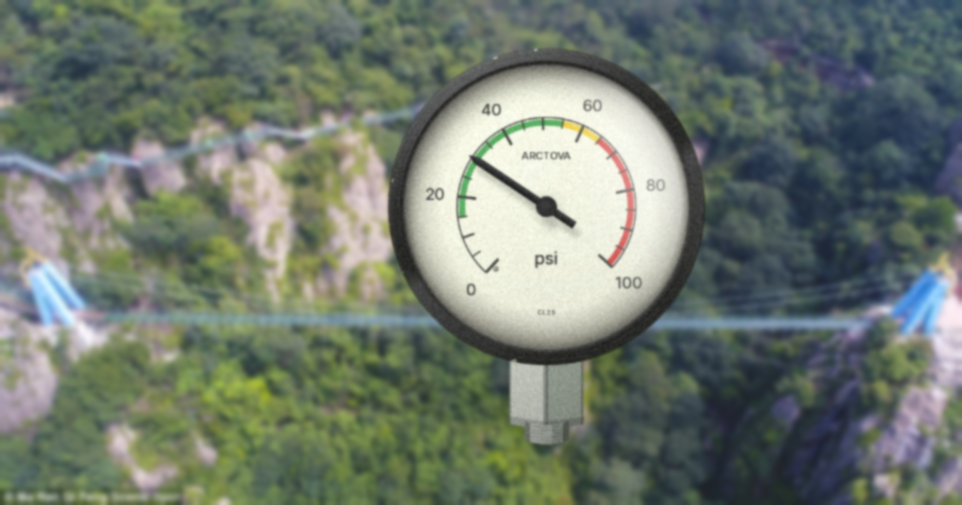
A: 30 psi
